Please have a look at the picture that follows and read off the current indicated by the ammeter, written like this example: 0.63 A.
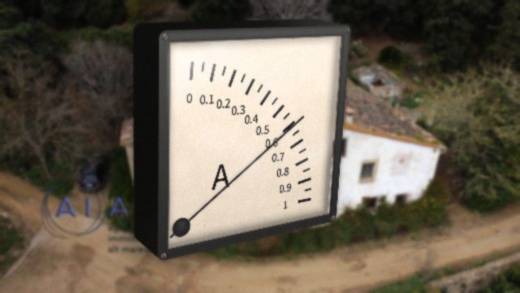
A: 0.6 A
